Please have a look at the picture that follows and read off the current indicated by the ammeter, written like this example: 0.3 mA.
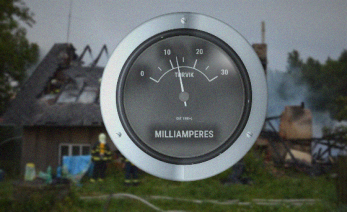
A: 12.5 mA
